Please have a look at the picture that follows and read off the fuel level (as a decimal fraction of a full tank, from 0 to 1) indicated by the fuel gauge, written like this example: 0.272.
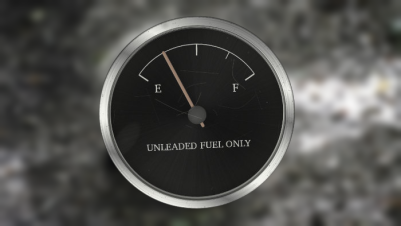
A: 0.25
